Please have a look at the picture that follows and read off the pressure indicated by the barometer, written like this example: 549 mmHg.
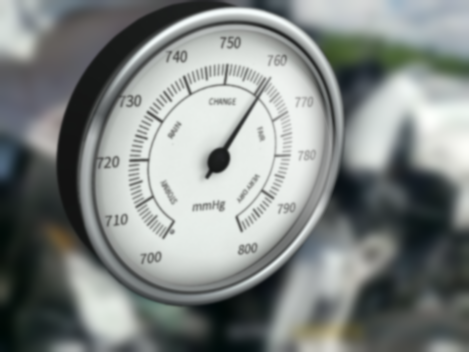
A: 760 mmHg
